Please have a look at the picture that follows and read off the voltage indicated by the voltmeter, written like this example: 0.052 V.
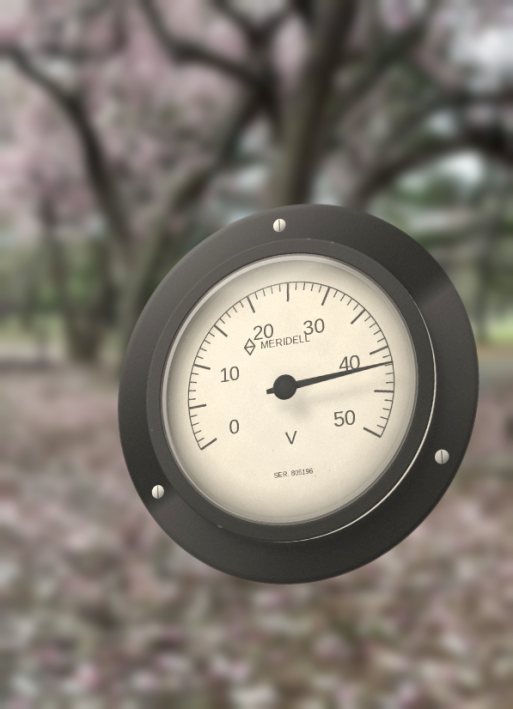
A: 42 V
